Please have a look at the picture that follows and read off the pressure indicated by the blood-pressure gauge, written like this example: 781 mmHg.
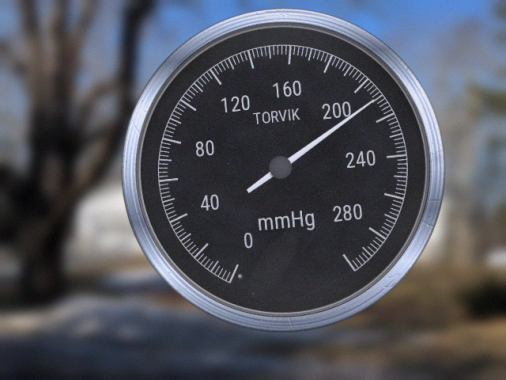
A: 210 mmHg
